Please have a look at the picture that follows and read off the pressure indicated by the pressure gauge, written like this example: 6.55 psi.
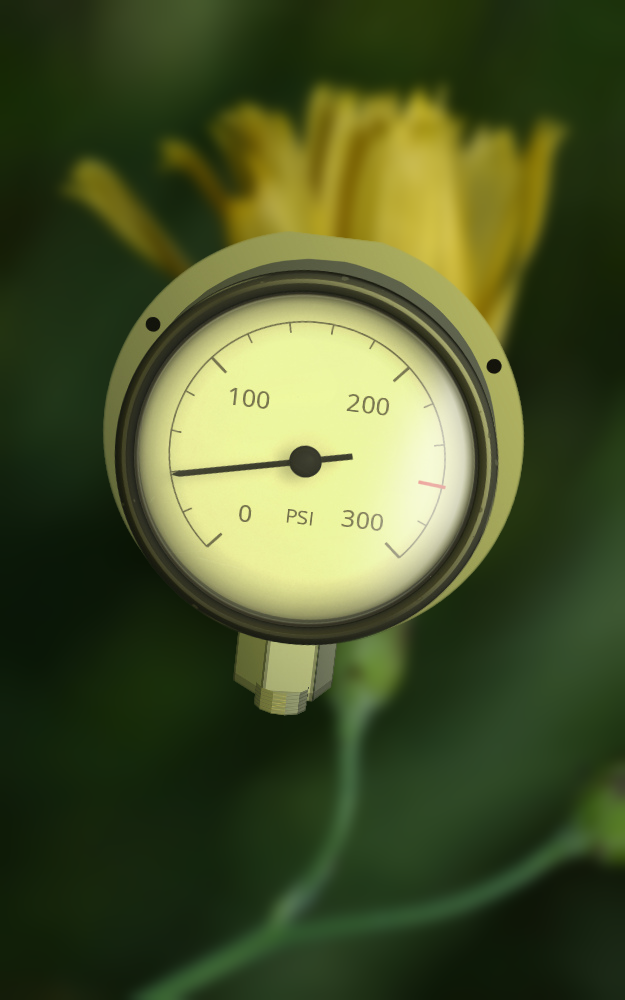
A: 40 psi
